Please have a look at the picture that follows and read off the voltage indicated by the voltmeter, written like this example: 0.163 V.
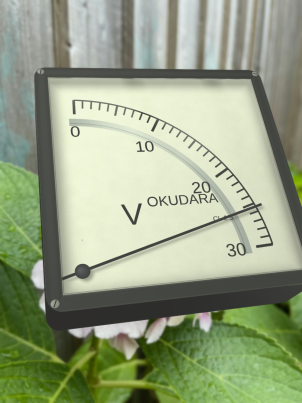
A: 25.5 V
